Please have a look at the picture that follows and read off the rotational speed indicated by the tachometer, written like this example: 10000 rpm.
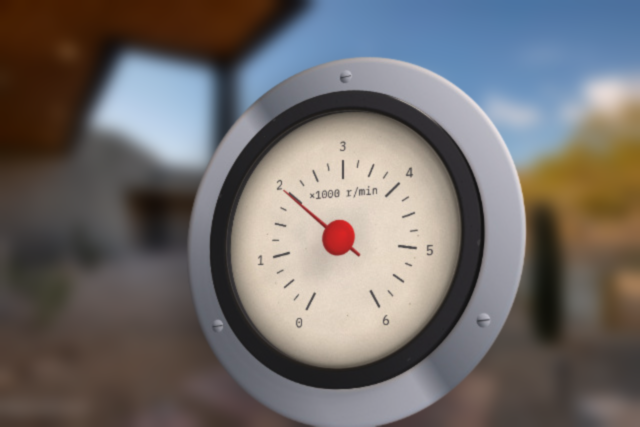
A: 2000 rpm
